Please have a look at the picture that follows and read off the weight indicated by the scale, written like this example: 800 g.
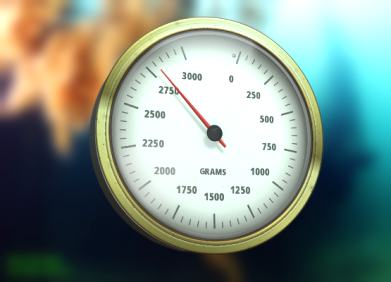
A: 2800 g
